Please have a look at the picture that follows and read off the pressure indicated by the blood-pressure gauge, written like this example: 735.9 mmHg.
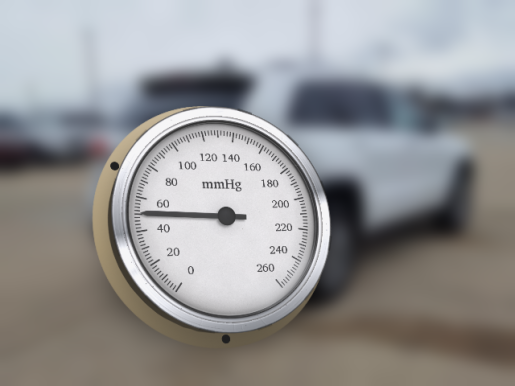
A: 50 mmHg
